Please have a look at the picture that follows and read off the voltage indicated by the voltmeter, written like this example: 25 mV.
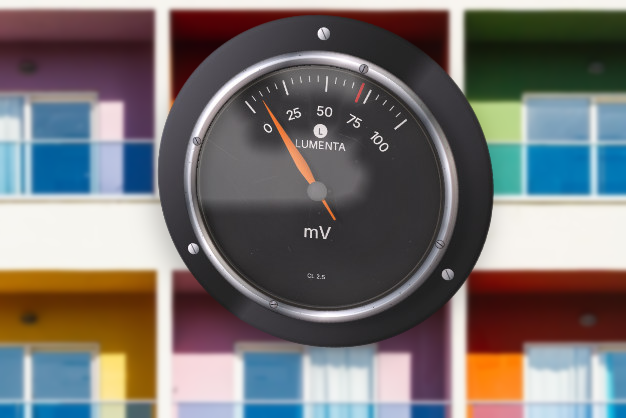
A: 10 mV
